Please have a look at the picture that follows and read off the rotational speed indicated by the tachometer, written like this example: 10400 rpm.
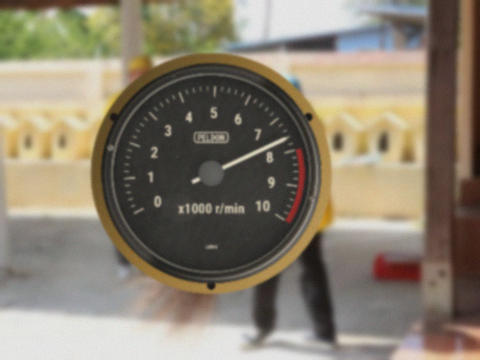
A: 7600 rpm
